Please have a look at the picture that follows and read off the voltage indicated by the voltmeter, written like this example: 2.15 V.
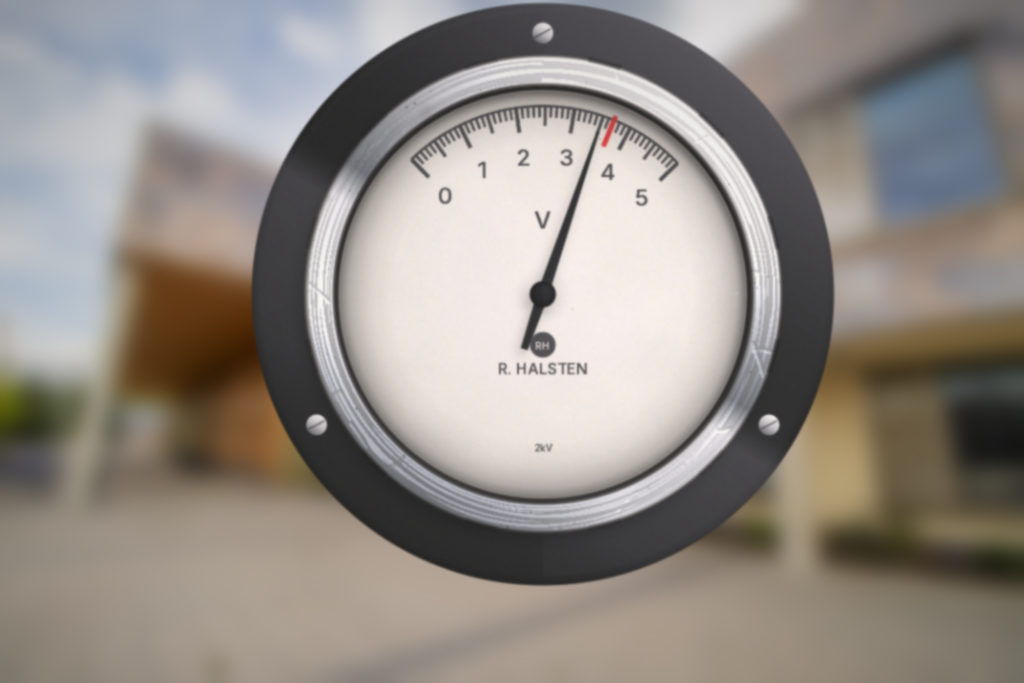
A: 3.5 V
